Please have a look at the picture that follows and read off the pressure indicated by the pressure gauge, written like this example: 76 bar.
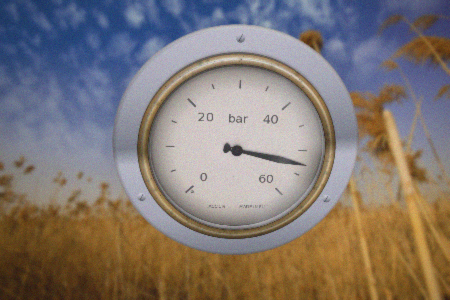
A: 52.5 bar
